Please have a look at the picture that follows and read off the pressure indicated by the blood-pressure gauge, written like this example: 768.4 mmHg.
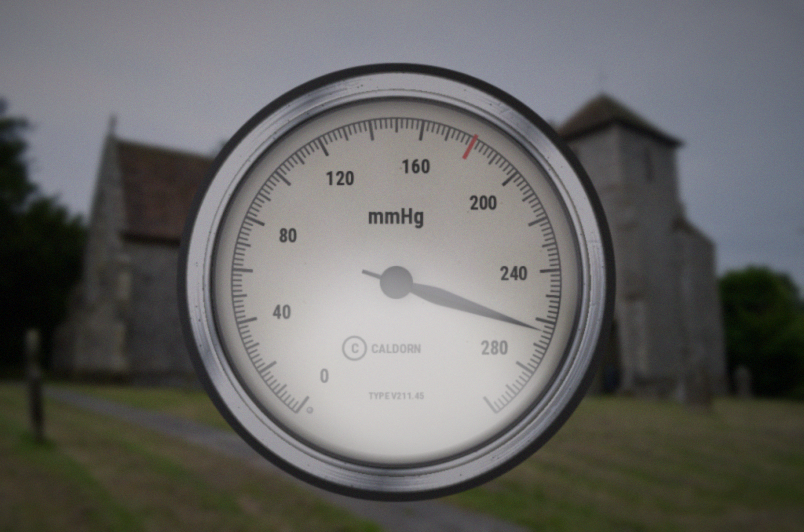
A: 264 mmHg
